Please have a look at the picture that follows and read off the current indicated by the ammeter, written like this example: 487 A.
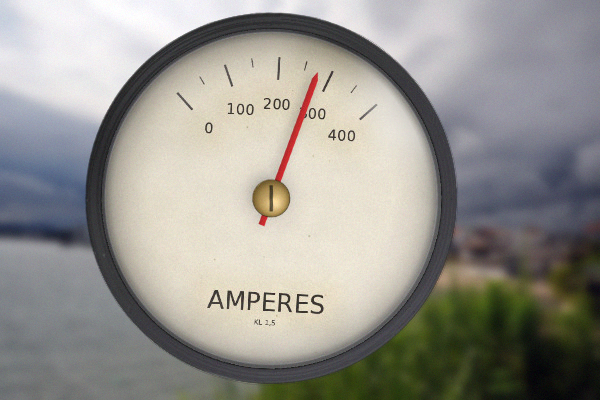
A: 275 A
